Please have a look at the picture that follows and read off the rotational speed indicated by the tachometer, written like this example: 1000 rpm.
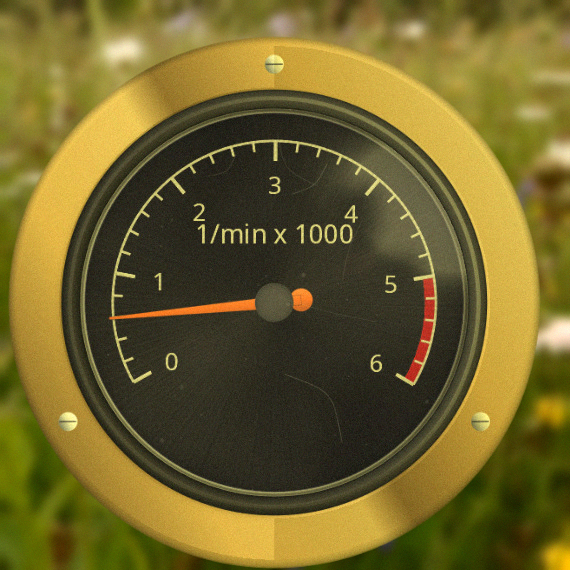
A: 600 rpm
